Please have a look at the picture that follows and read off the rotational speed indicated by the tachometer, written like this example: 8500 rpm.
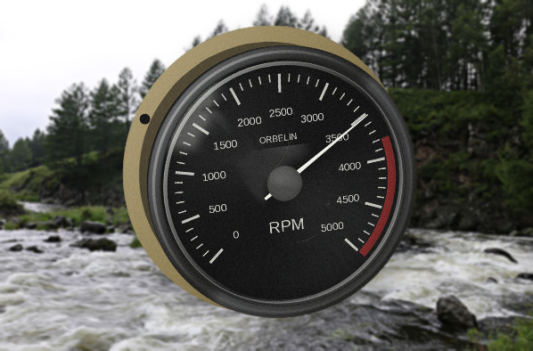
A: 3500 rpm
